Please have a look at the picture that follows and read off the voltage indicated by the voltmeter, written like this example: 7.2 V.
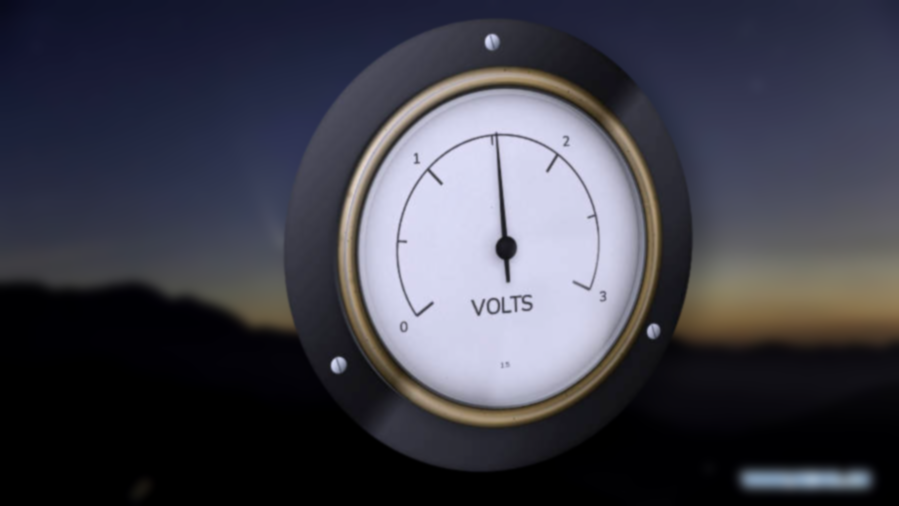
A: 1.5 V
